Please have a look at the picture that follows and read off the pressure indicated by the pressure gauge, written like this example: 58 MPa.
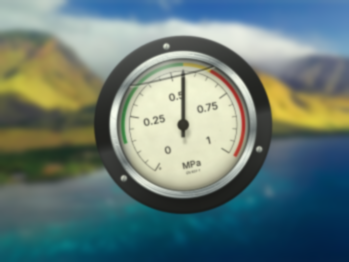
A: 0.55 MPa
